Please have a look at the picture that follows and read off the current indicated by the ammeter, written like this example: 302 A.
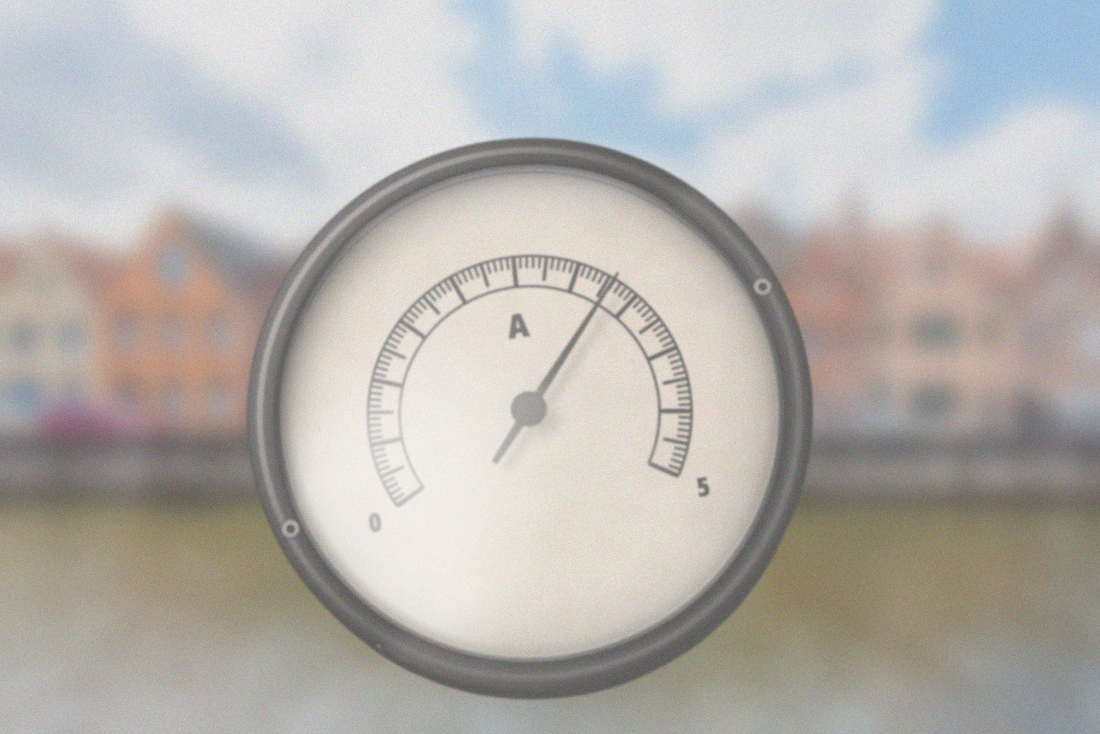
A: 3.3 A
